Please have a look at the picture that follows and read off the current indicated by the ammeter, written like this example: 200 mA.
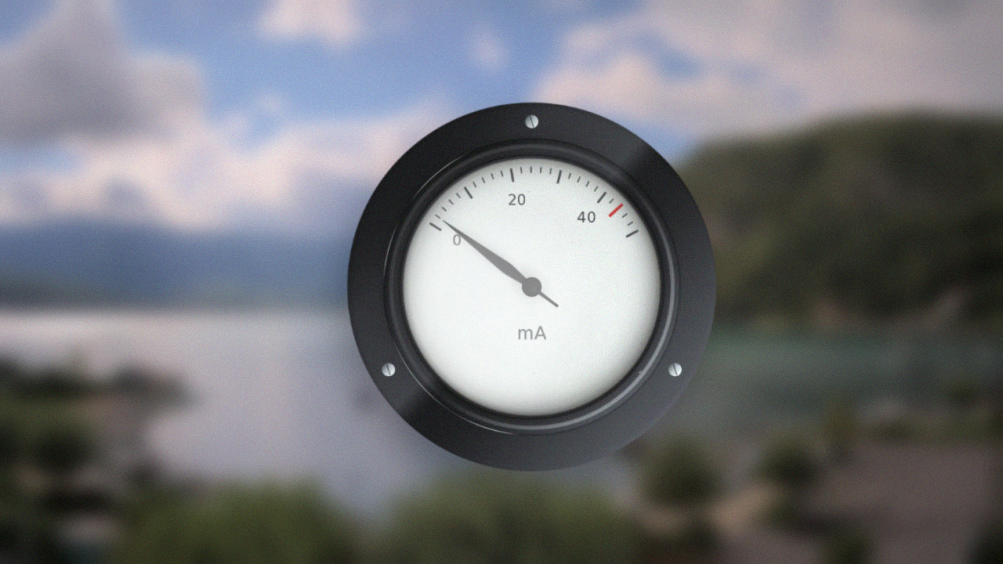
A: 2 mA
